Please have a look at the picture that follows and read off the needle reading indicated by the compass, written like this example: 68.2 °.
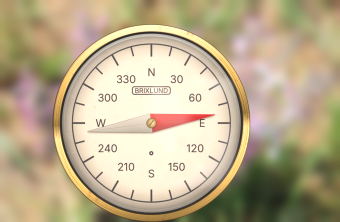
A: 82.5 °
